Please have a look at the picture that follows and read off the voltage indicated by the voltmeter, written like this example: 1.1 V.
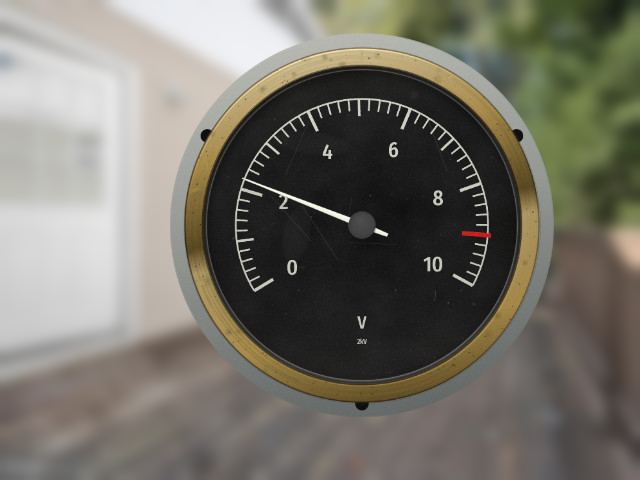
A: 2.2 V
